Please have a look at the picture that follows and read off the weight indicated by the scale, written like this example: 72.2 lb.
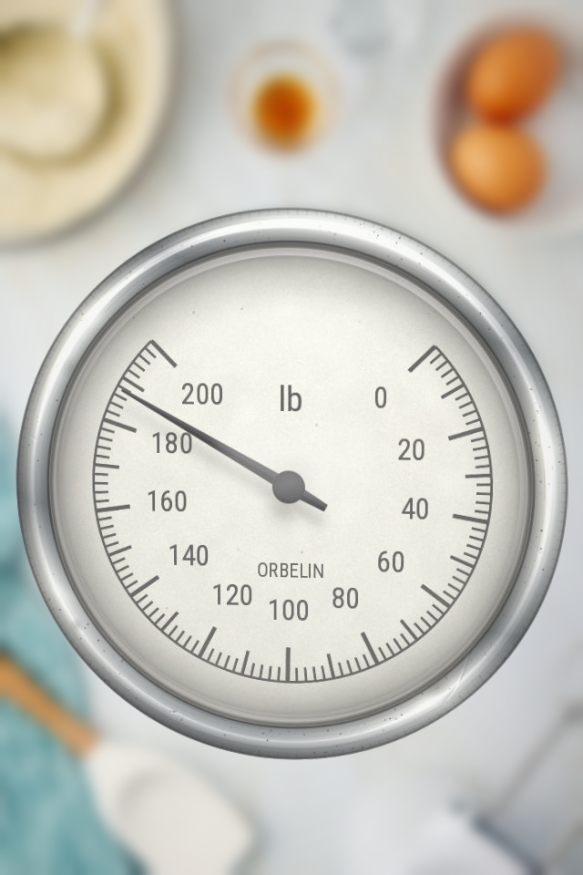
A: 188 lb
